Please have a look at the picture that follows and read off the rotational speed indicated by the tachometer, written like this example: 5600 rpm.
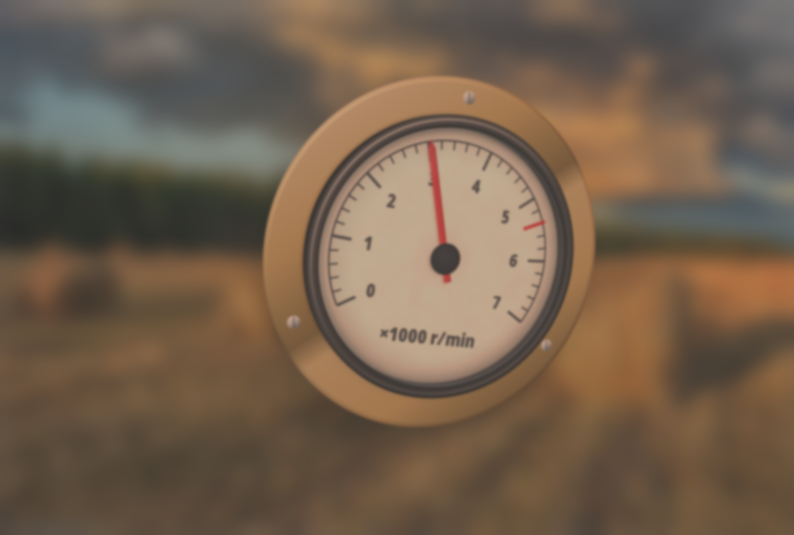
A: 3000 rpm
